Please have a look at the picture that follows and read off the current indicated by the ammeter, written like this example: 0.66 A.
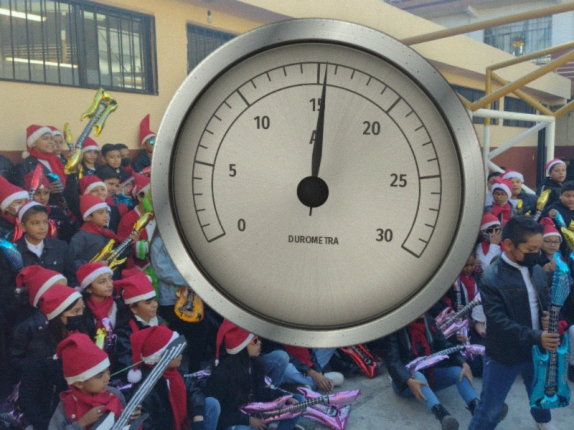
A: 15.5 A
